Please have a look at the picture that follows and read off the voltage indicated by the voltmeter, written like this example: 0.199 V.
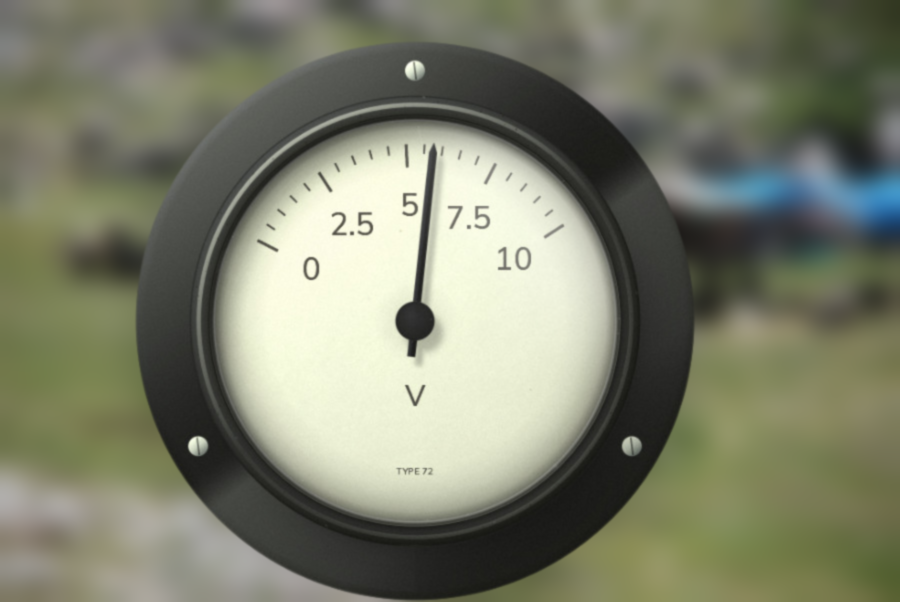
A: 5.75 V
